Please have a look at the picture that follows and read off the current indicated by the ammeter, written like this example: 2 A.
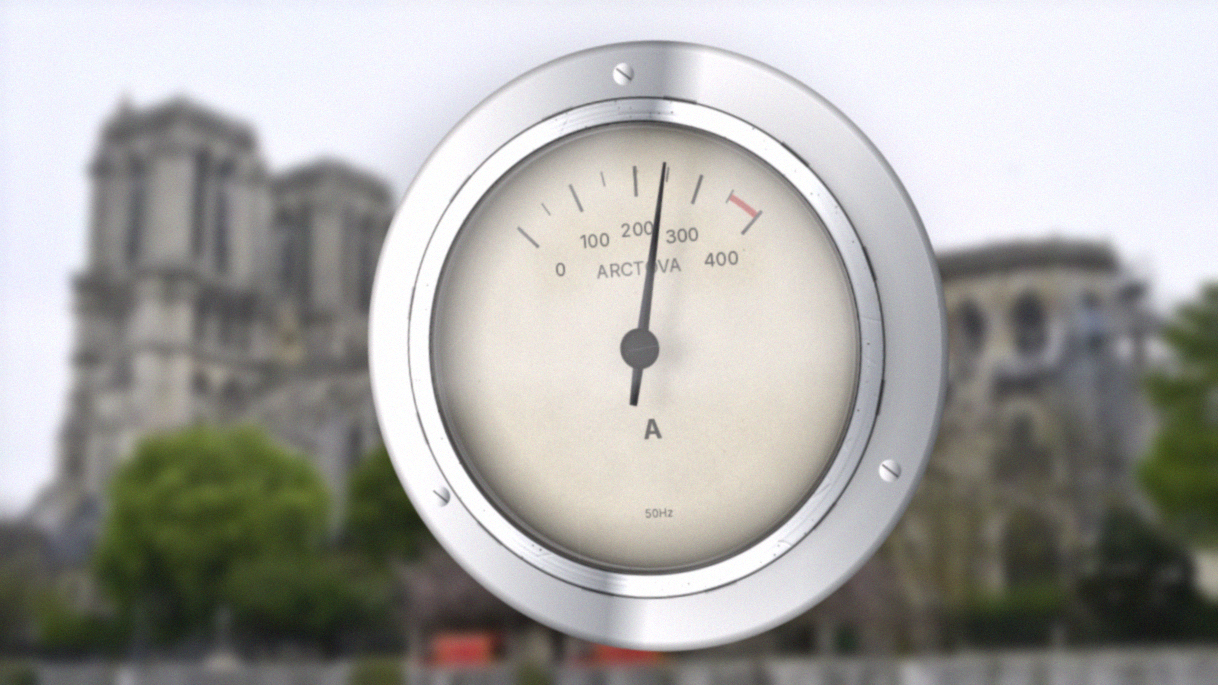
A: 250 A
